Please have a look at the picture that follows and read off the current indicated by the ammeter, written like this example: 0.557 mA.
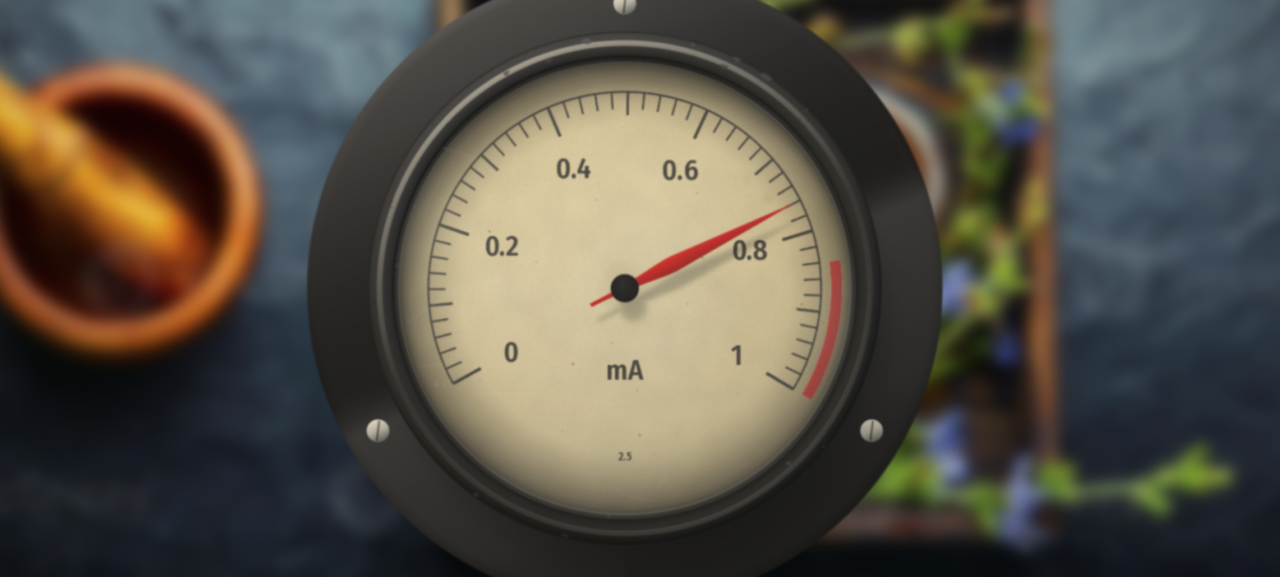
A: 0.76 mA
